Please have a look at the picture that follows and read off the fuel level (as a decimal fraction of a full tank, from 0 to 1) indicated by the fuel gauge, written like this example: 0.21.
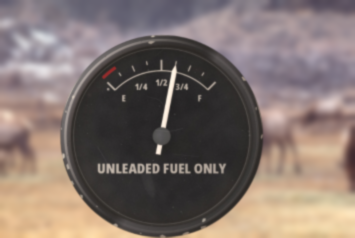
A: 0.625
